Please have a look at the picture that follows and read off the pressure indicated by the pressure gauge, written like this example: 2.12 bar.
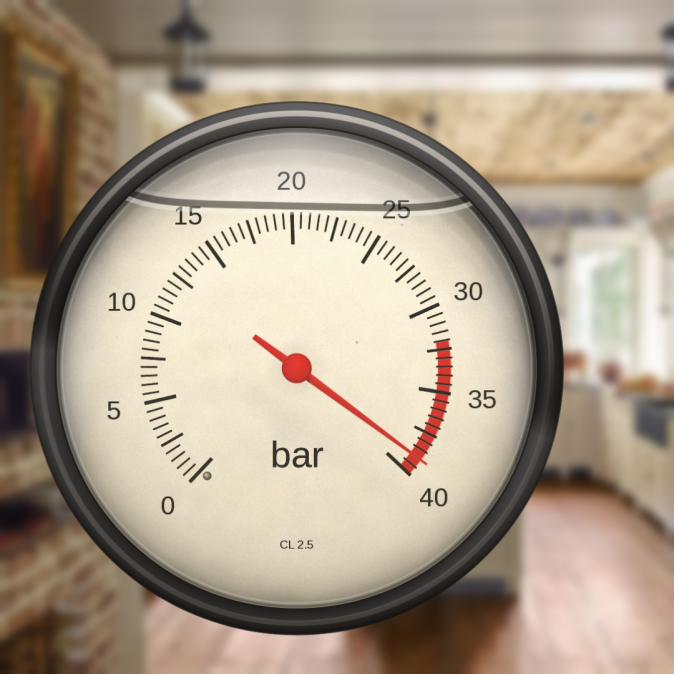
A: 39 bar
